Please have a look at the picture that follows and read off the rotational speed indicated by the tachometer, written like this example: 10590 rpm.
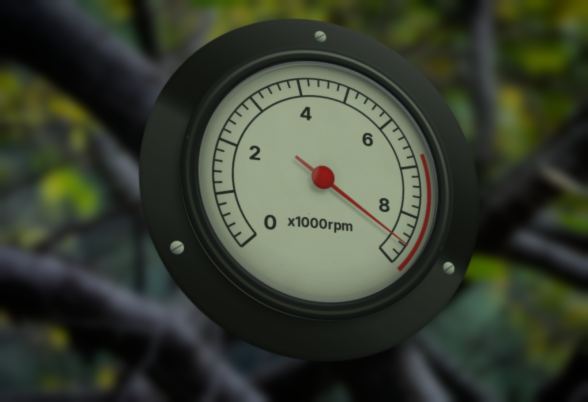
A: 8600 rpm
